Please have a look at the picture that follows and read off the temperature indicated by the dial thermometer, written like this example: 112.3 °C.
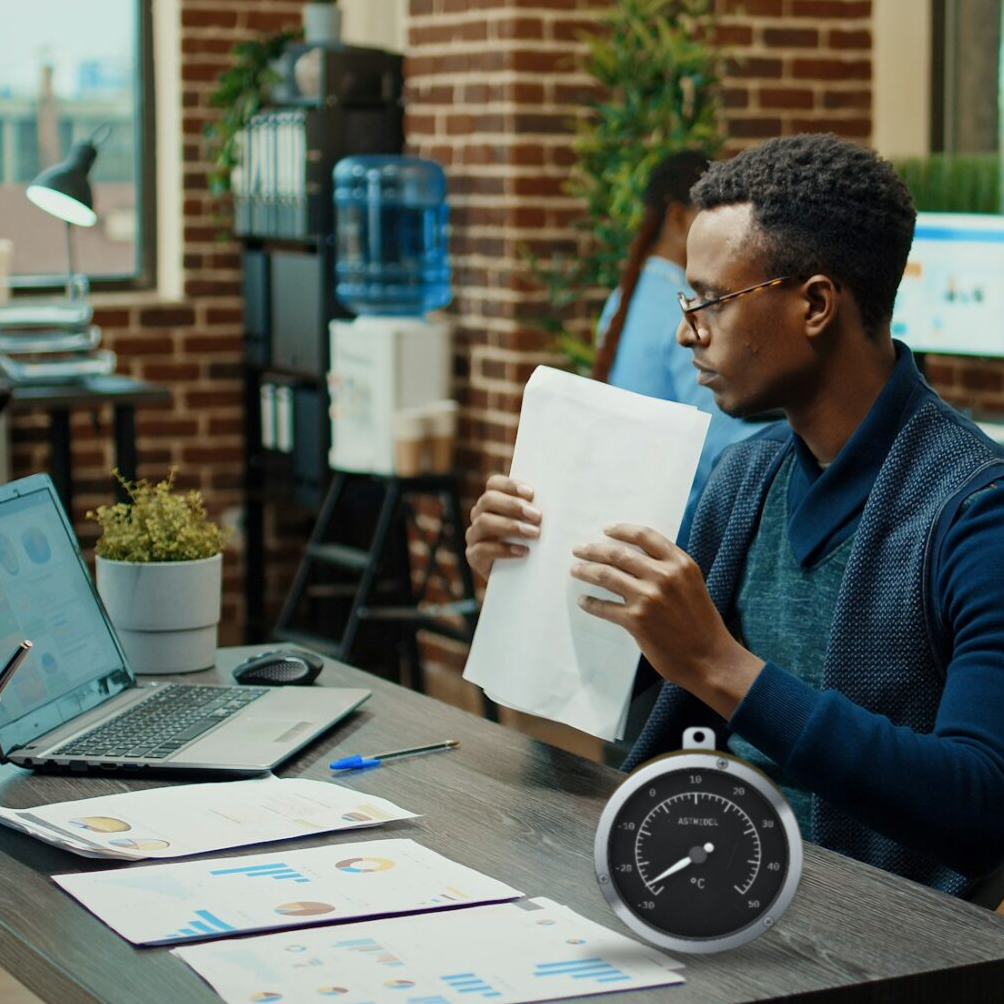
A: -26 °C
